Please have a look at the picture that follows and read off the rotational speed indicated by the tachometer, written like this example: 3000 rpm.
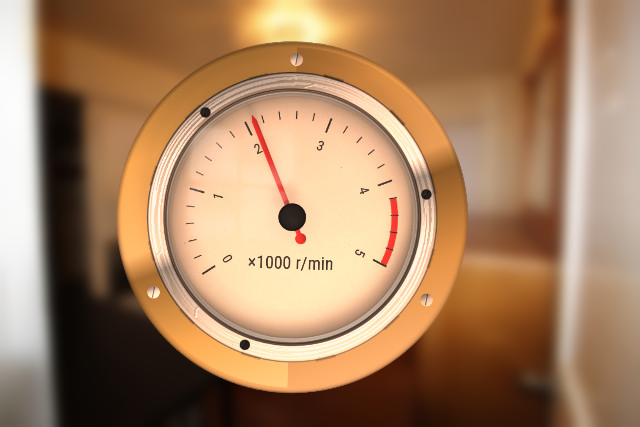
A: 2100 rpm
